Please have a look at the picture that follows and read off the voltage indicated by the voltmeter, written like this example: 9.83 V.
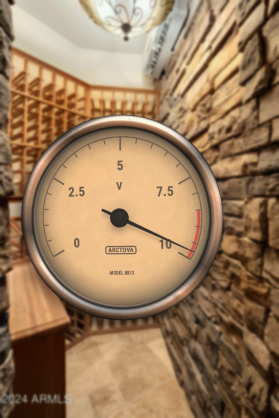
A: 9.75 V
